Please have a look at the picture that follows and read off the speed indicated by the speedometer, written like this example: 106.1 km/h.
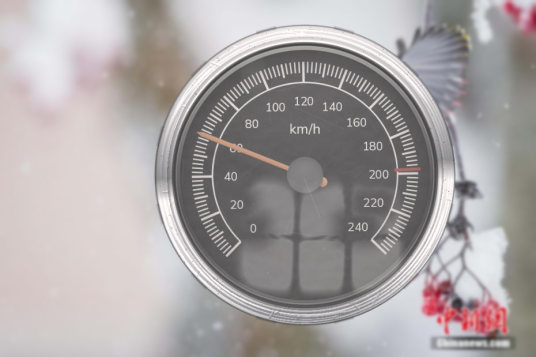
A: 60 km/h
